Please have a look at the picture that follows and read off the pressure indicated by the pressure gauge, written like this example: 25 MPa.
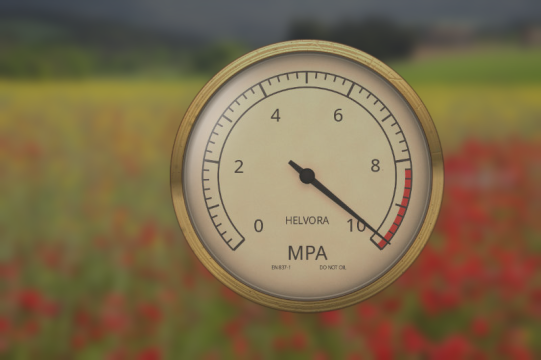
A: 9.8 MPa
